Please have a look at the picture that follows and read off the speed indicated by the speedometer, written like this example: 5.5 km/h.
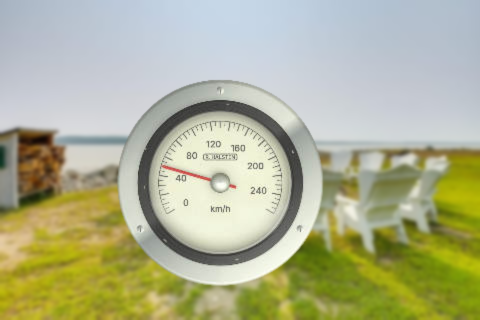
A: 50 km/h
